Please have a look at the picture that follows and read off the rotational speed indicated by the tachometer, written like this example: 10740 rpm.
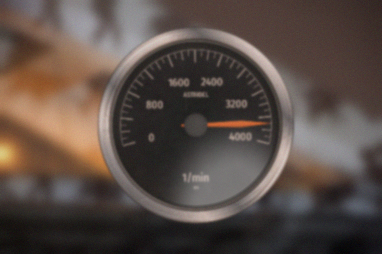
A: 3700 rpm
